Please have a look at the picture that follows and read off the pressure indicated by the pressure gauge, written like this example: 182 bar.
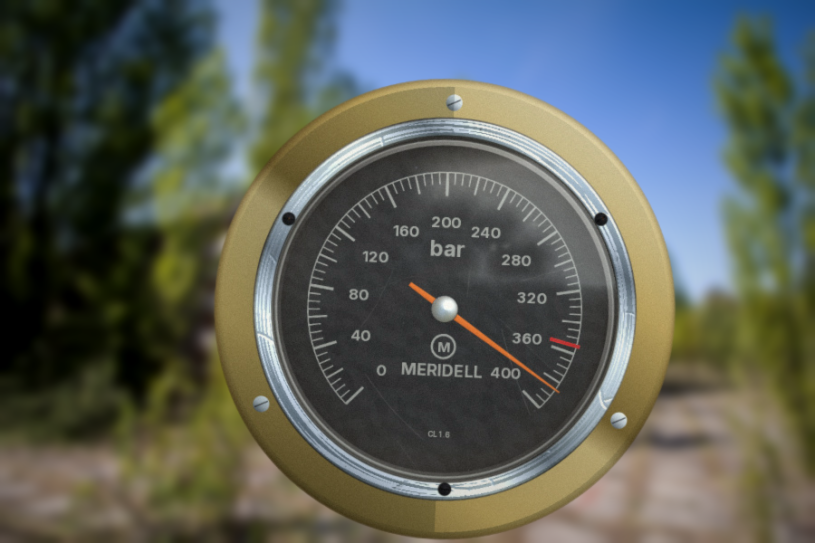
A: 385 bar
